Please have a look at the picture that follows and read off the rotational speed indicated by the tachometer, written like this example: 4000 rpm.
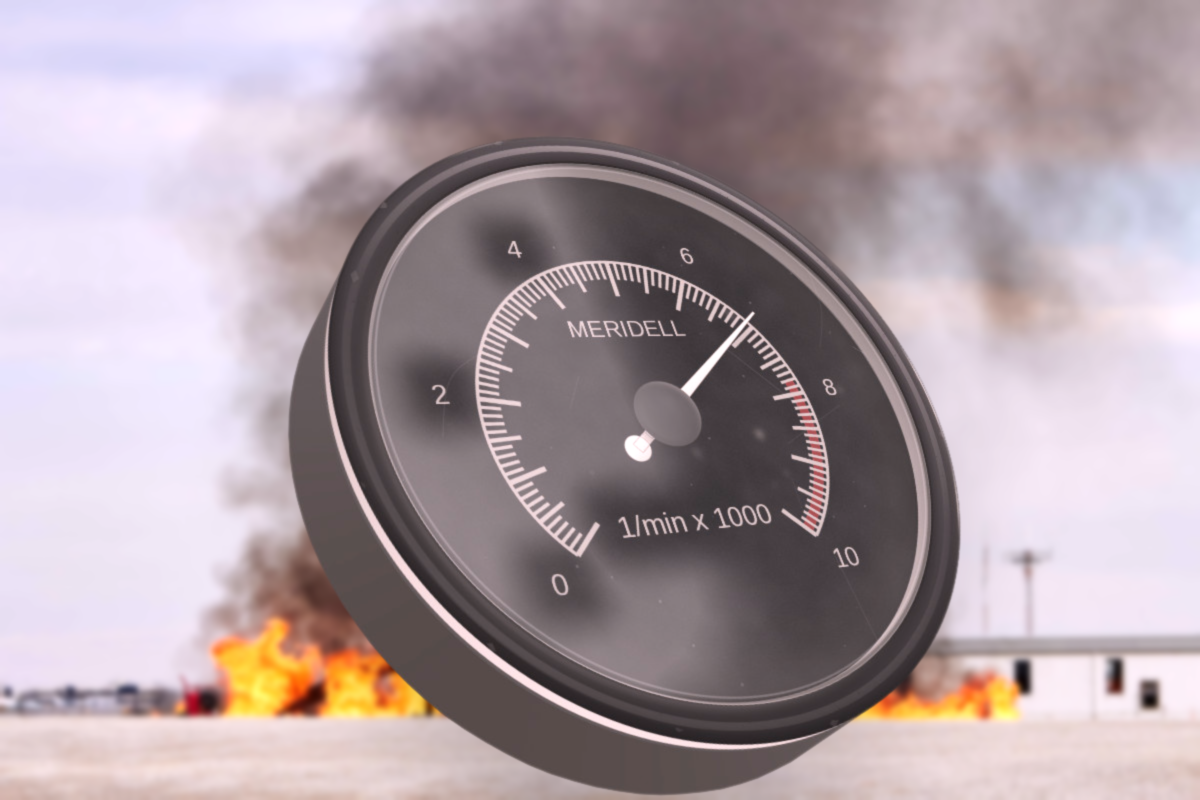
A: 6900 rpm
